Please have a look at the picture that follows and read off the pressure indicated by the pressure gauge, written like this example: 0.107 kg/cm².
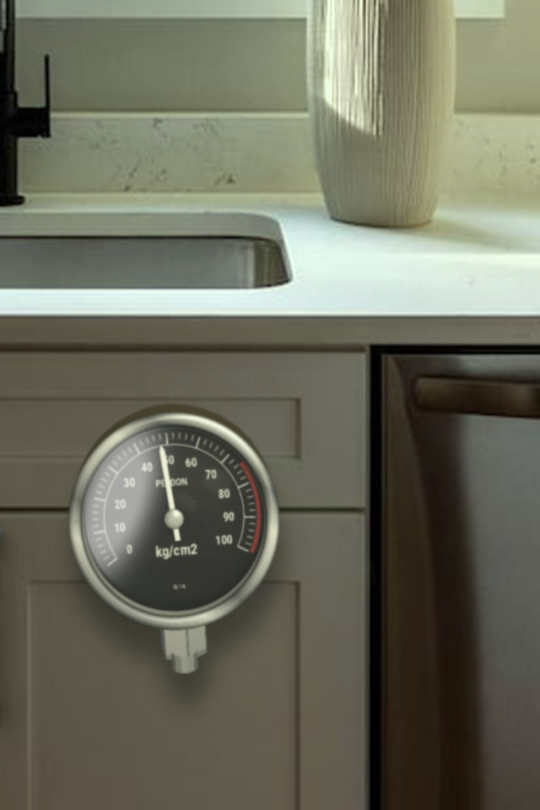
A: 48 kg/cm²
